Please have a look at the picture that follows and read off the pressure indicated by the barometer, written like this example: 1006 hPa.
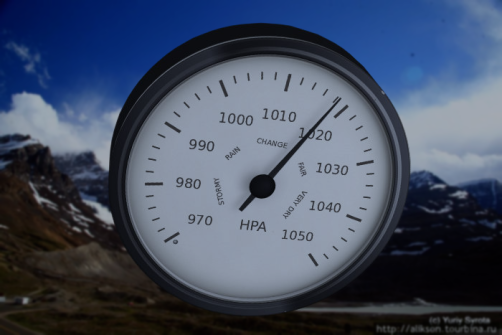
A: 1018 hPa
